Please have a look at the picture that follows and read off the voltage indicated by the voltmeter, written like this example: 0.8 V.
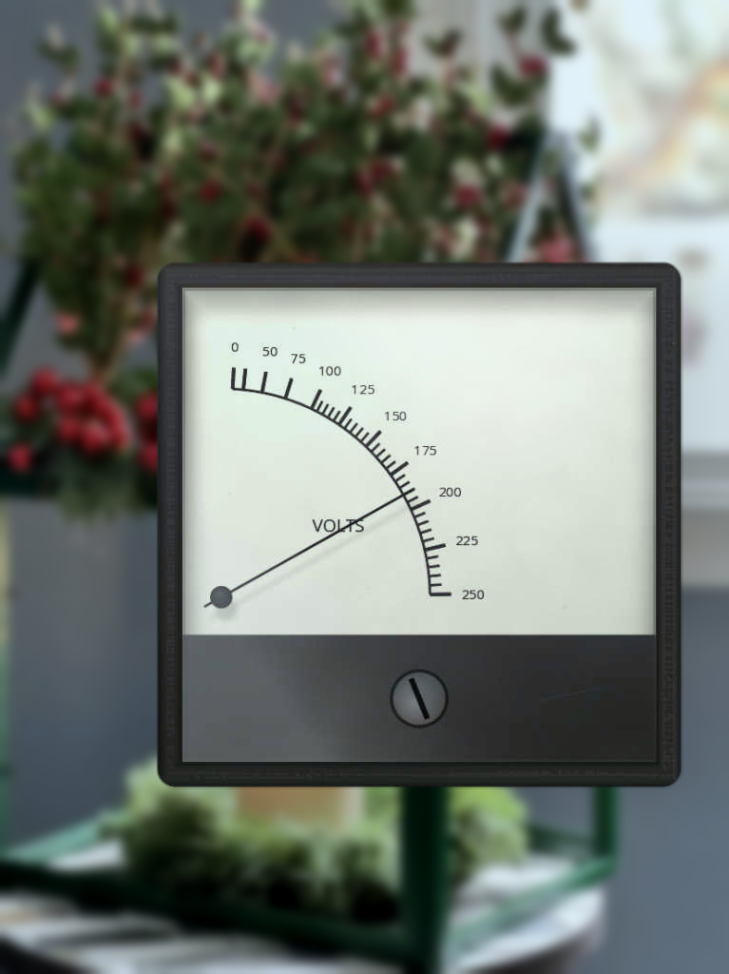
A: 190 V
